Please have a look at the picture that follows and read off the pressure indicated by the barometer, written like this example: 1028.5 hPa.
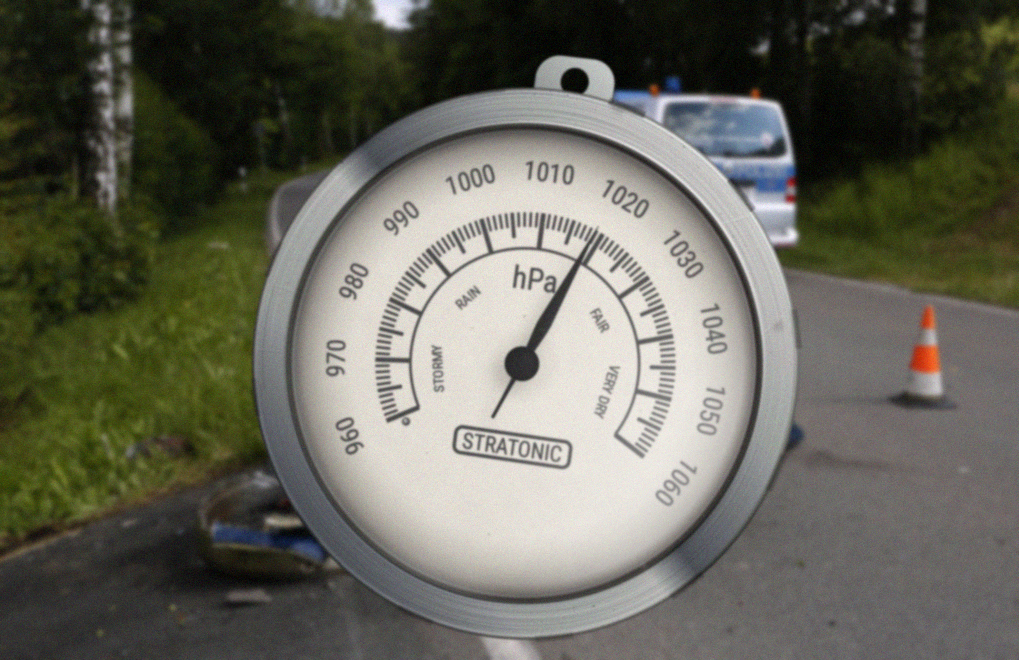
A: 1019 hPa
